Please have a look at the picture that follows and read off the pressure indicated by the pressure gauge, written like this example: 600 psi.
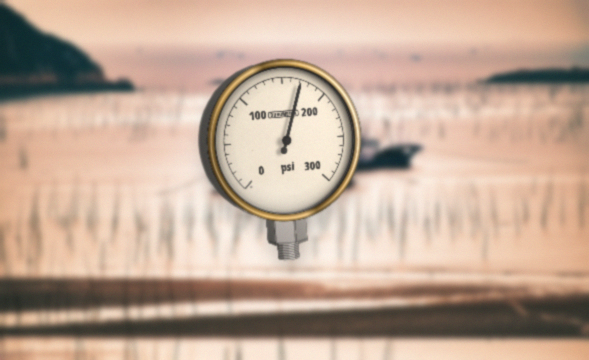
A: 170 psi
